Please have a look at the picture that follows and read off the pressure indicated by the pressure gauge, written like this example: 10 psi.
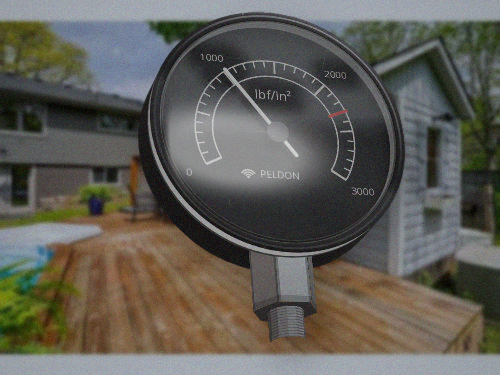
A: 1000 psi
